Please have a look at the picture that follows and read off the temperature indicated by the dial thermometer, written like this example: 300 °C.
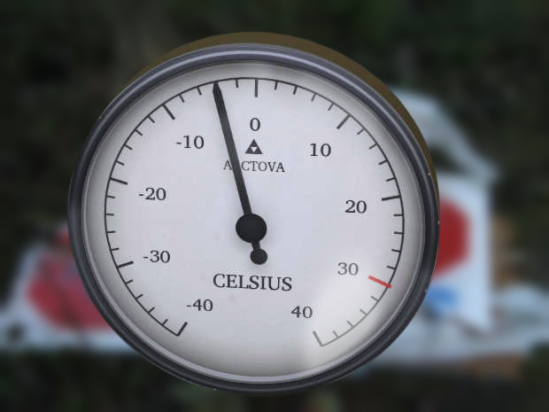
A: -4 °C
